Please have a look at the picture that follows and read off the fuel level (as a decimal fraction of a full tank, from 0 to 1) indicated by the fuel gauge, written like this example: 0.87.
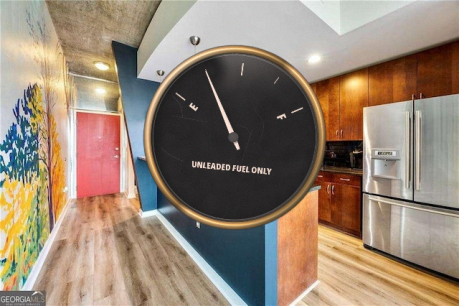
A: 0.25
